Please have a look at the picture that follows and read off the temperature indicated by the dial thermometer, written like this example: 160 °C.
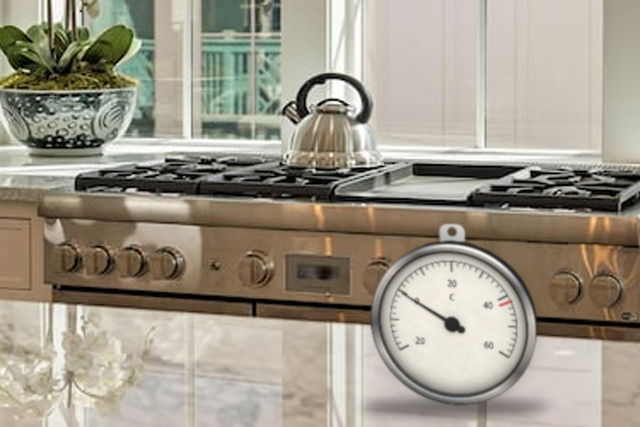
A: 0 °C
